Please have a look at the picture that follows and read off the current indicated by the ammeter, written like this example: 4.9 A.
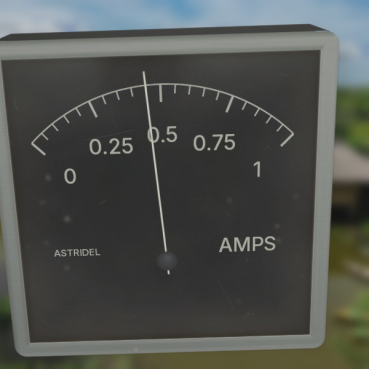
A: 0.45 A
